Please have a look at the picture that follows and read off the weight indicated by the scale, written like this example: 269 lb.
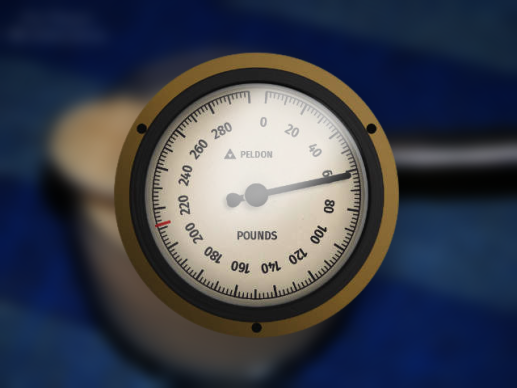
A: 62 lb
